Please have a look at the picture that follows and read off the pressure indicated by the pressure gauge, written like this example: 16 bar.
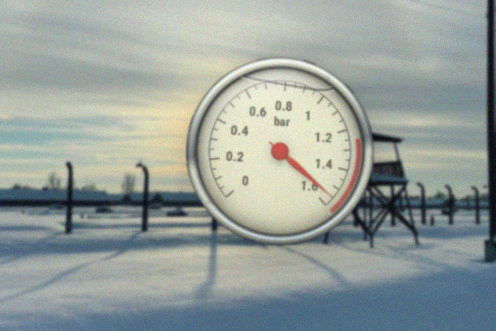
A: 1.55 bar
